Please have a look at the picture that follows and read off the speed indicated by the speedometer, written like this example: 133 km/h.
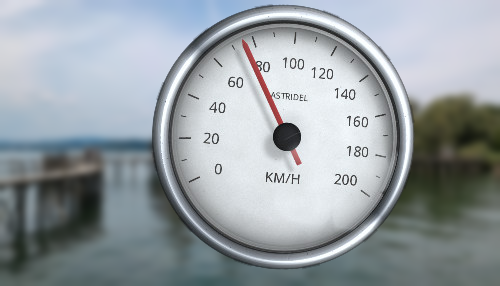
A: 75 km/h
